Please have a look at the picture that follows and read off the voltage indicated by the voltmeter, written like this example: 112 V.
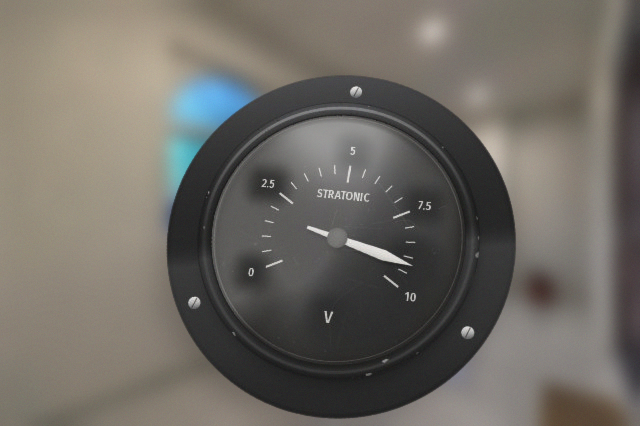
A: 9.25 V
